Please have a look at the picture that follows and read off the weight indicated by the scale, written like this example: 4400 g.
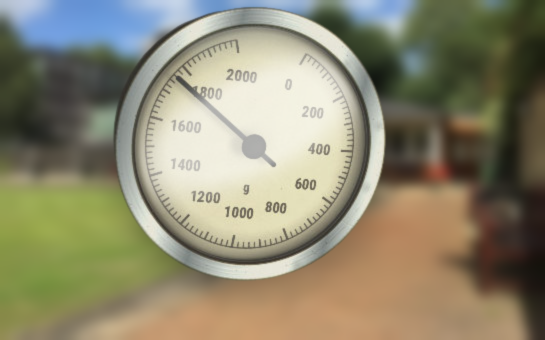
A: 1760 g
